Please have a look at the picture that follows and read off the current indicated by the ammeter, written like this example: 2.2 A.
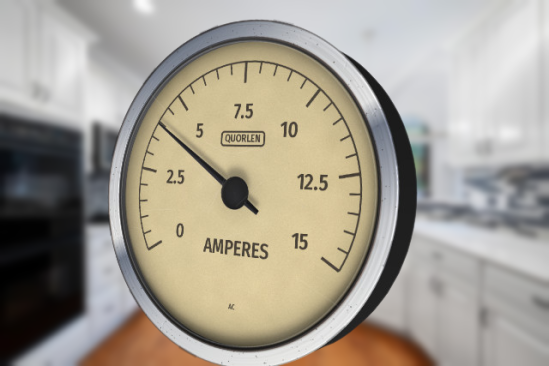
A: 4 A
